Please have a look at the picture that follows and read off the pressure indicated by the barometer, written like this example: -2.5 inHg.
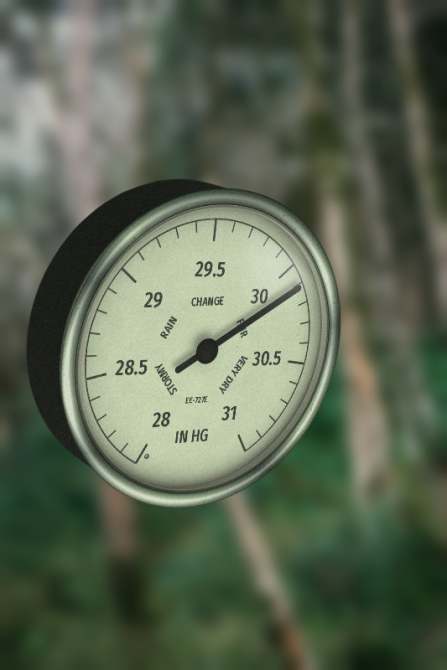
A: 30.1 inHg
